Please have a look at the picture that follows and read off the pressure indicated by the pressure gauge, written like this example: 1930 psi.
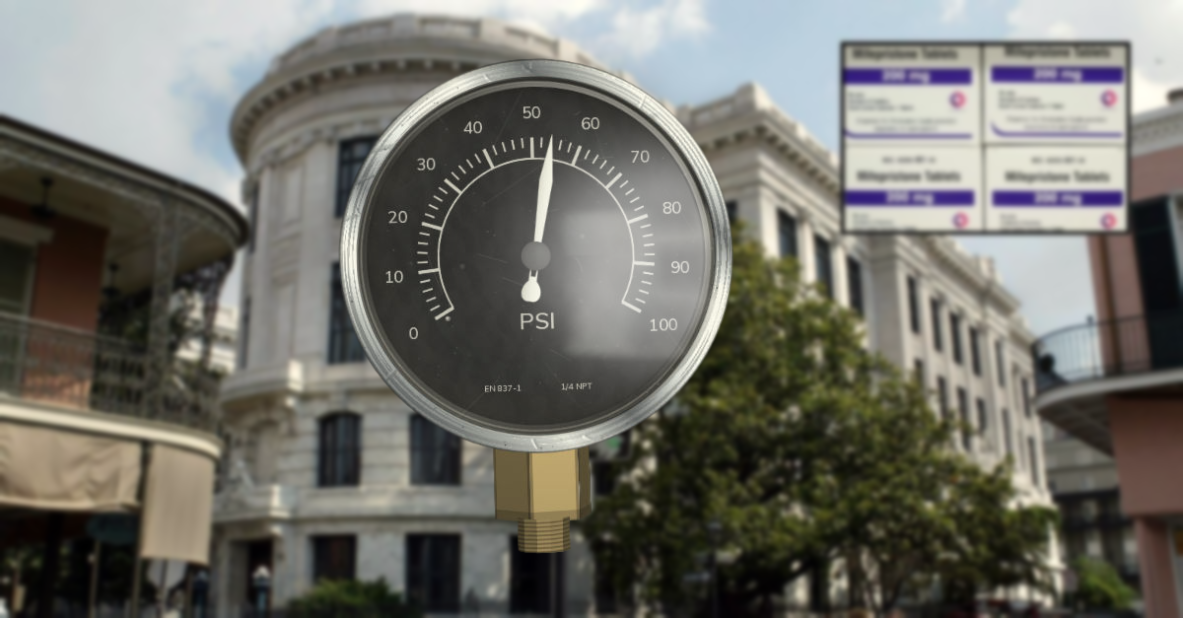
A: 54 psi
